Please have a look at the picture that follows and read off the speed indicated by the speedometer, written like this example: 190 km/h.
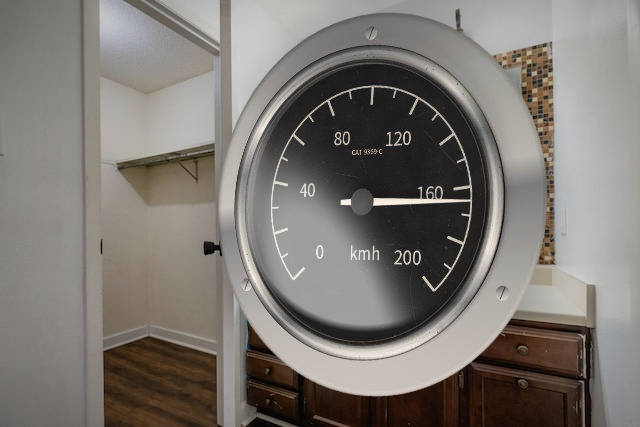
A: 165 km/h
